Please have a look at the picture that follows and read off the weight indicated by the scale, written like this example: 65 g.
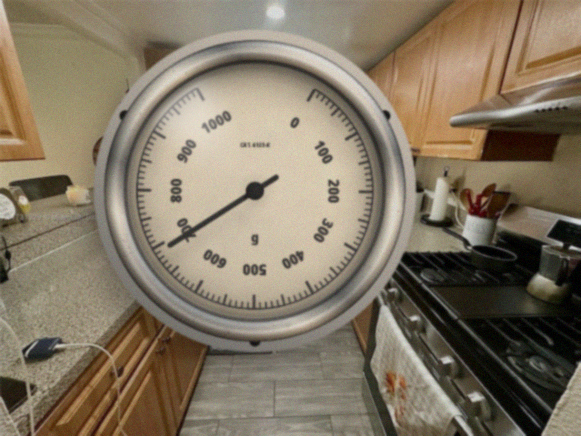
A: 690 g
